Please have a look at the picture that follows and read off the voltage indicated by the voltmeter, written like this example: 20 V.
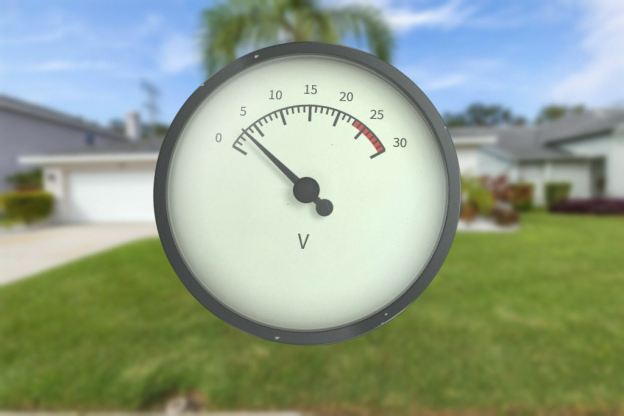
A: 3 V
